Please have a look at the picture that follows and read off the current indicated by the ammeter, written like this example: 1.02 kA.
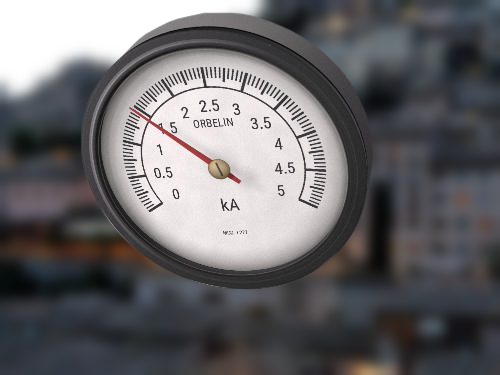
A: 1.5 kA
